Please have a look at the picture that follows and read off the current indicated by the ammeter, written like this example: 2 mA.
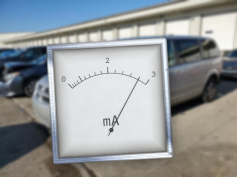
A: 2.8 mA
